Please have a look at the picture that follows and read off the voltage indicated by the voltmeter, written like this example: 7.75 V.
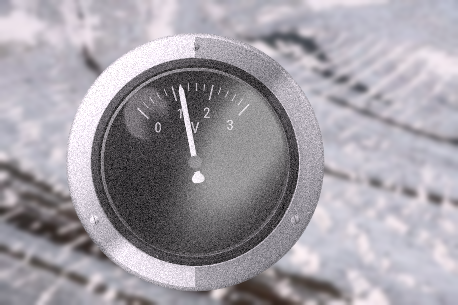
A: 1.2 V
